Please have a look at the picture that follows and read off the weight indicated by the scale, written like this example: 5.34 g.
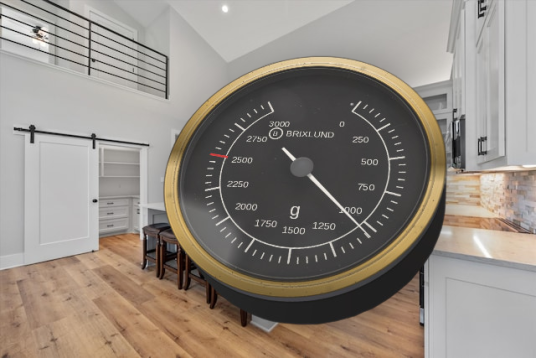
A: 1050 g
